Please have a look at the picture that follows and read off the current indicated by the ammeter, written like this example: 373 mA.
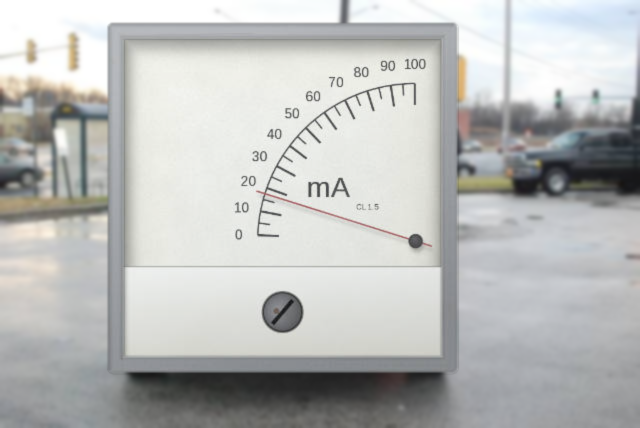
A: 17.5 mA
